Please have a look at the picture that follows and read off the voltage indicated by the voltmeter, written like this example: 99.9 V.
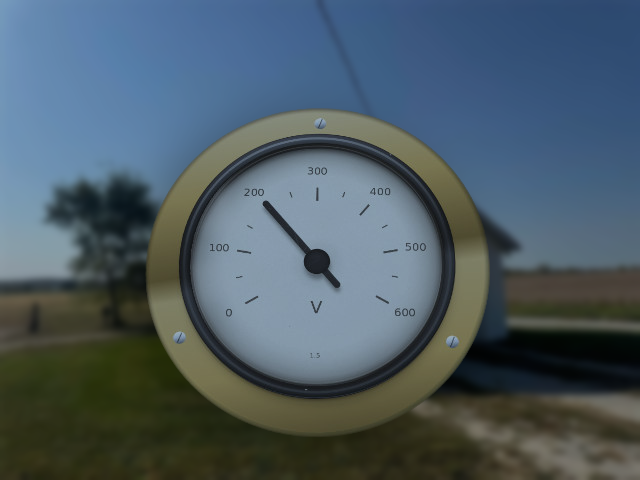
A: 200 V
